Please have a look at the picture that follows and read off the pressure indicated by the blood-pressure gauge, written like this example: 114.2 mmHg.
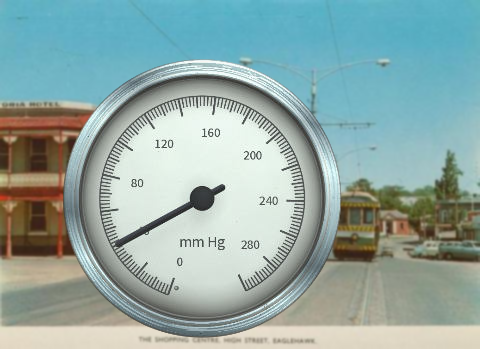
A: 40 mmHg
